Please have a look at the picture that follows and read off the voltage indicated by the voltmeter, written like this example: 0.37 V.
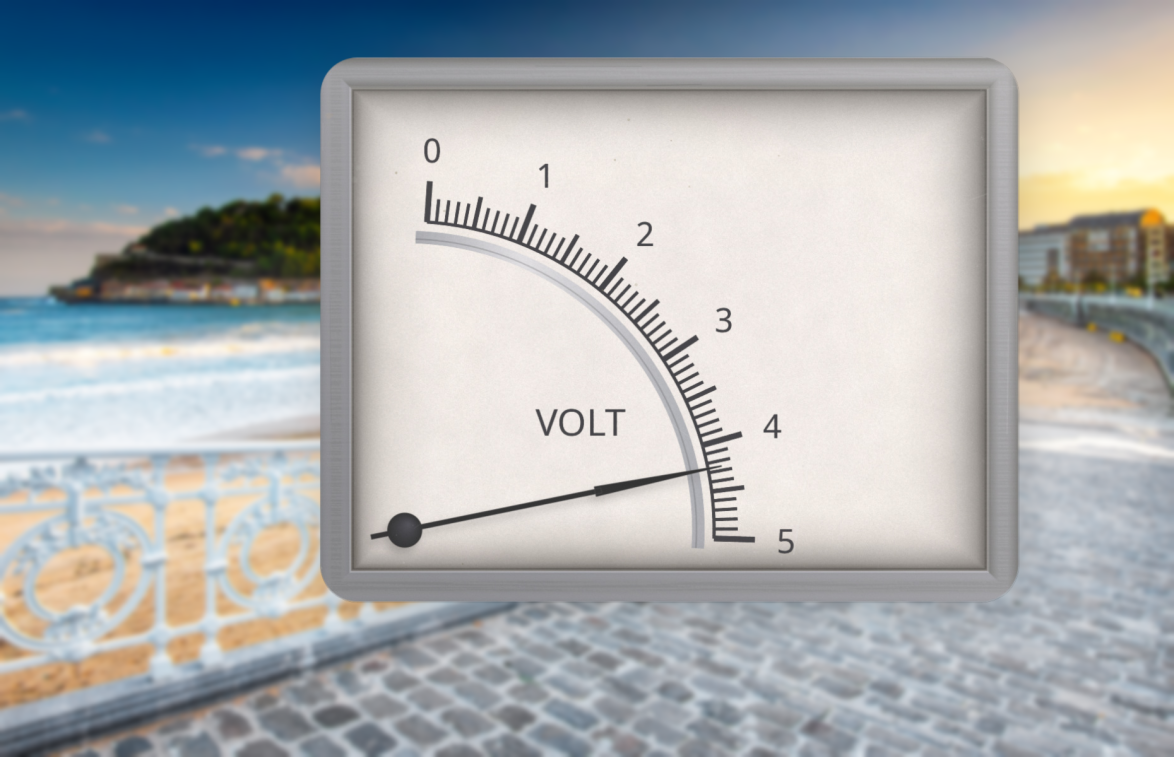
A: 4.25 V
